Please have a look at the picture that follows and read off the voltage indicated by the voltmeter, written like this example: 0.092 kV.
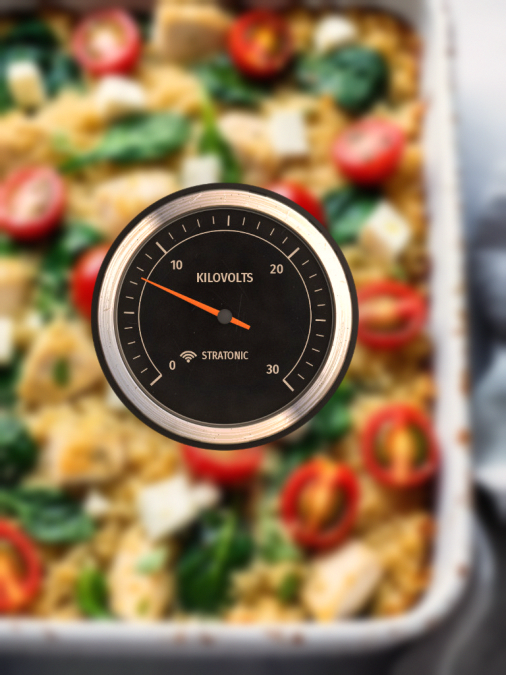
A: 7.5 kV
